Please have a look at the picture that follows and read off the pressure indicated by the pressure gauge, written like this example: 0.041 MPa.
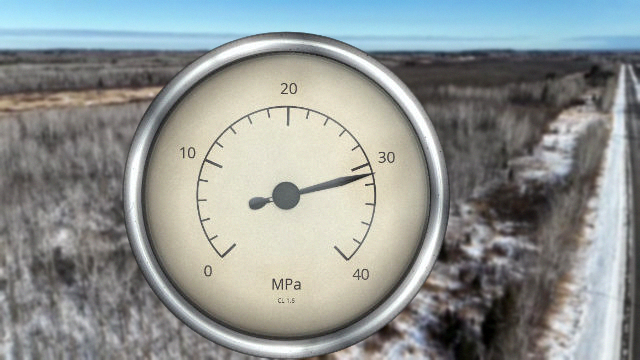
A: 31 MPa
